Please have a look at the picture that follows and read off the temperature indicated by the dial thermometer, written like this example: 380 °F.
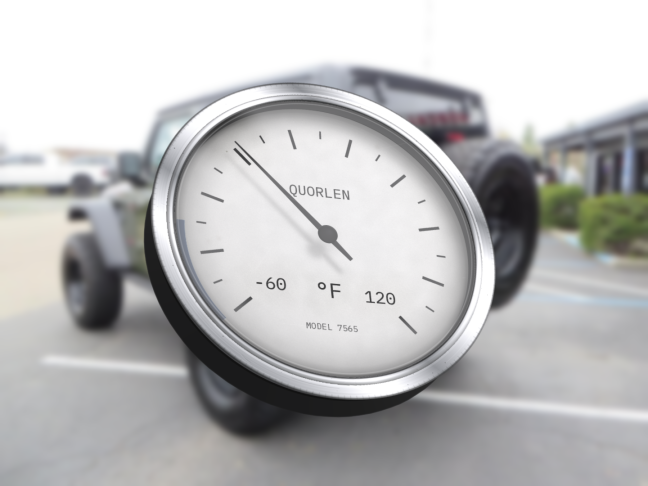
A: 0 °F
